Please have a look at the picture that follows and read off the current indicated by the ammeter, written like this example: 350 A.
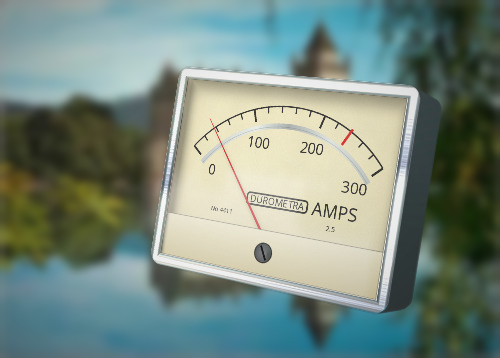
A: 40 A
